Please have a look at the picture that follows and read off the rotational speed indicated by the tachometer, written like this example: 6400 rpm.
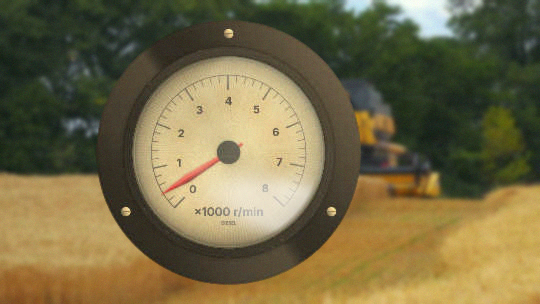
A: 400 rpm
